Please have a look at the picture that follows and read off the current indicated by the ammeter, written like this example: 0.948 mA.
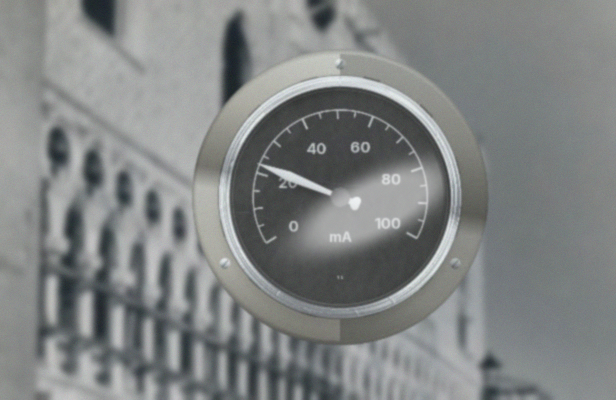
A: 22.5 mA
